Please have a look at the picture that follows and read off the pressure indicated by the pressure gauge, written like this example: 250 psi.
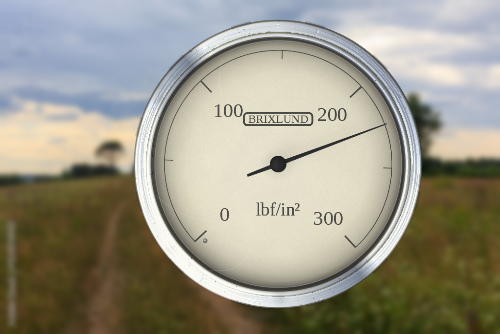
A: 225 psi
